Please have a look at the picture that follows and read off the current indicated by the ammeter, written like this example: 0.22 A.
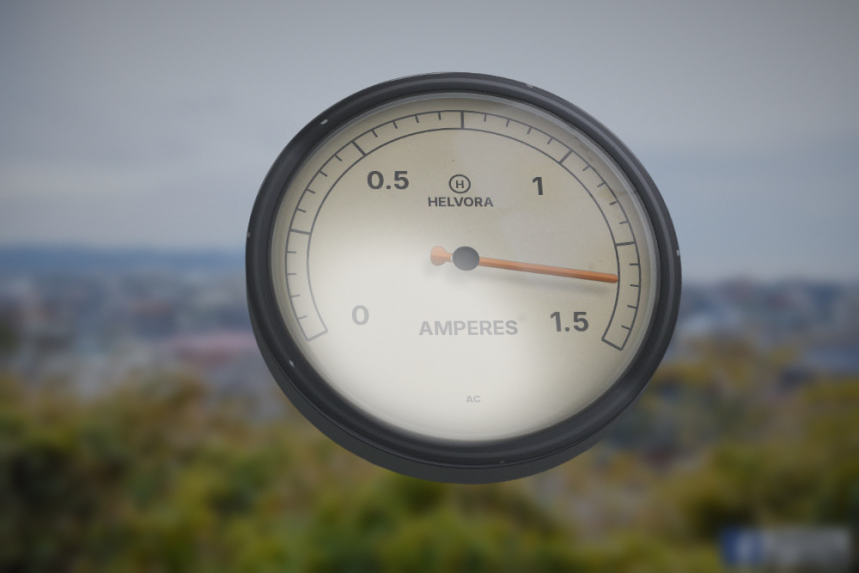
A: 1.35 A
